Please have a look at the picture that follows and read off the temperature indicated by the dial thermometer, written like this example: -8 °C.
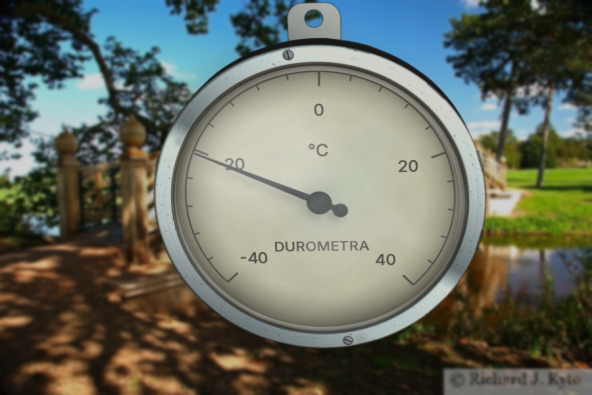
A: -20 °C
